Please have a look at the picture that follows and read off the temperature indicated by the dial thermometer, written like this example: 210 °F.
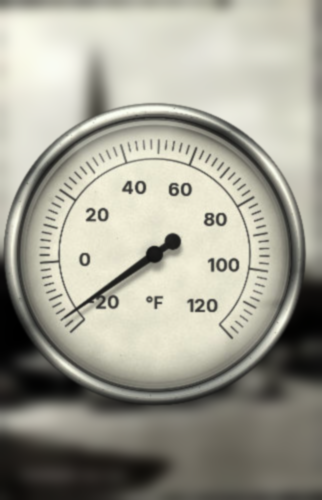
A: -16 °F
